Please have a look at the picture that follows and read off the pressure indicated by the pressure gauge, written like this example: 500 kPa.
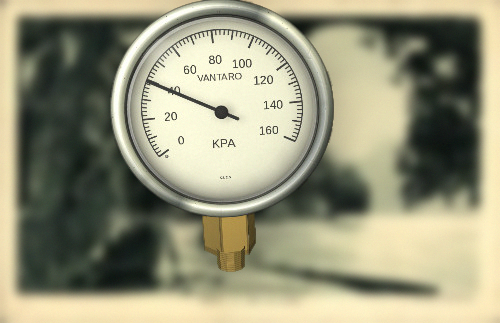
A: 40 kPa
